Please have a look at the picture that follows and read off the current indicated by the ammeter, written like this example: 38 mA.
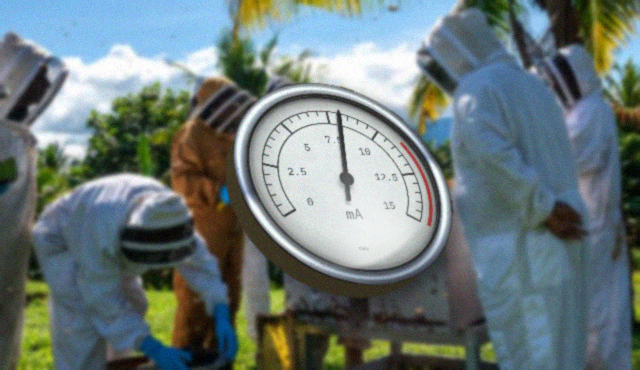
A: 8 mA
